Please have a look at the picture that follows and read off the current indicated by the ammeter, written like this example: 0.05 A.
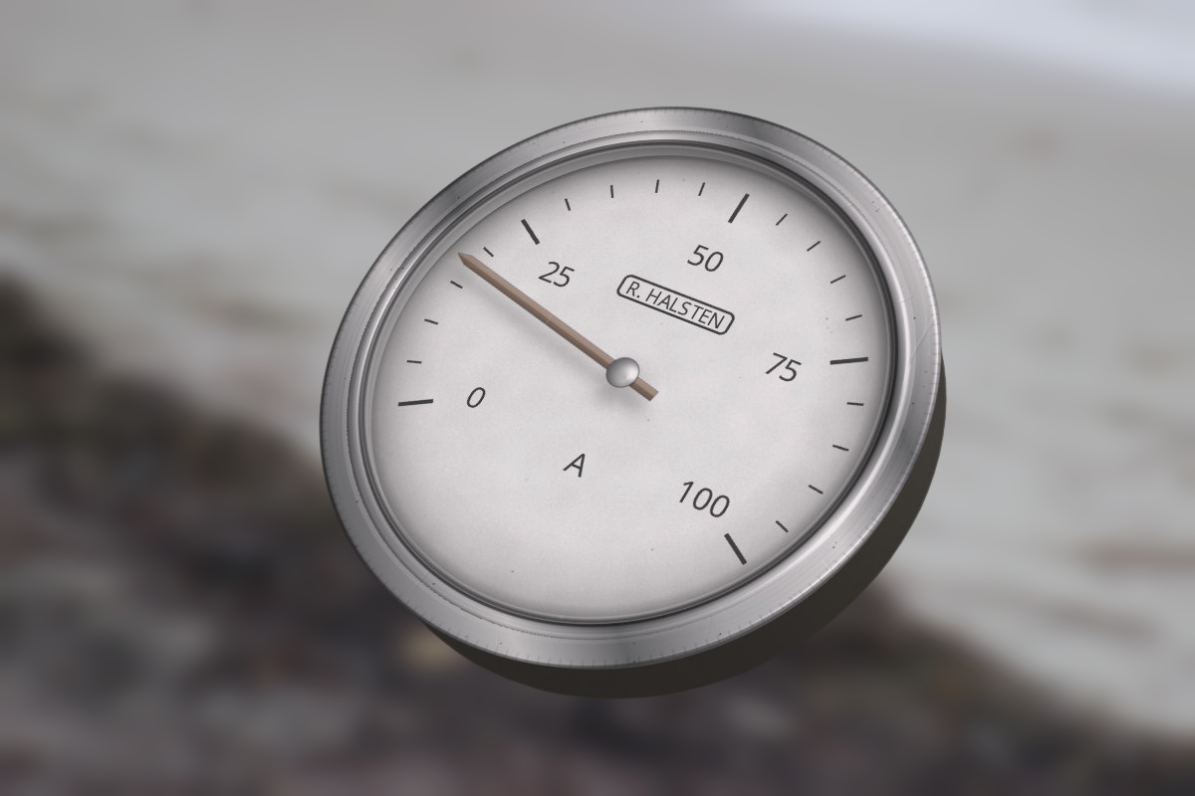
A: 17.5 A
